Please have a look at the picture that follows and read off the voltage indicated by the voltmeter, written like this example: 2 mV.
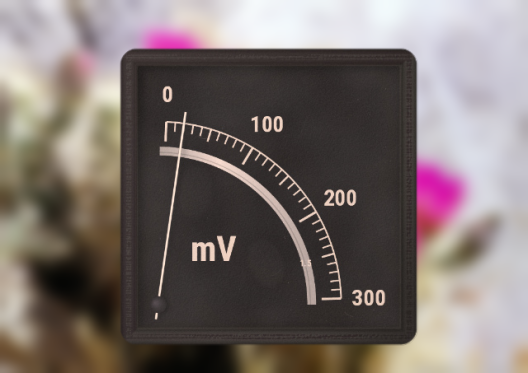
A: 20 mV
